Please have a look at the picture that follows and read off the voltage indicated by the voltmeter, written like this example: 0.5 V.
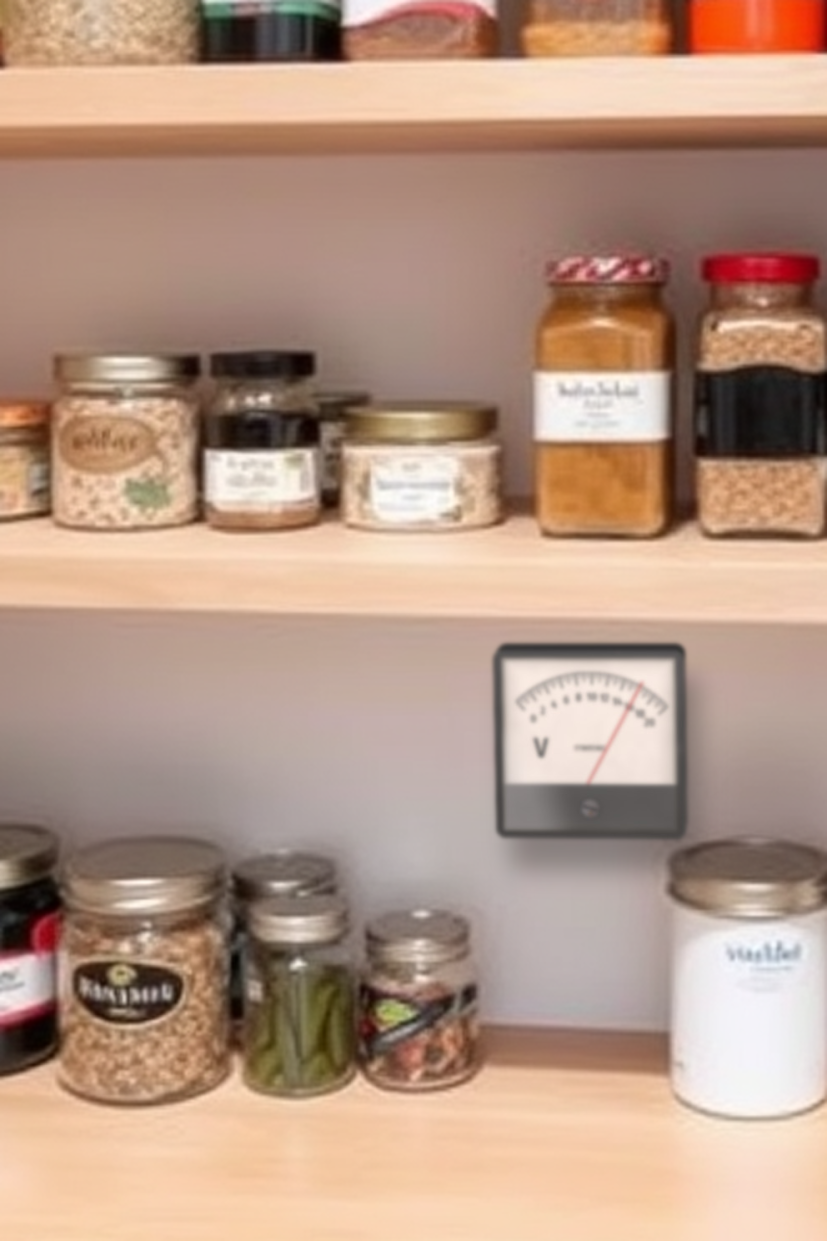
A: 16 V
